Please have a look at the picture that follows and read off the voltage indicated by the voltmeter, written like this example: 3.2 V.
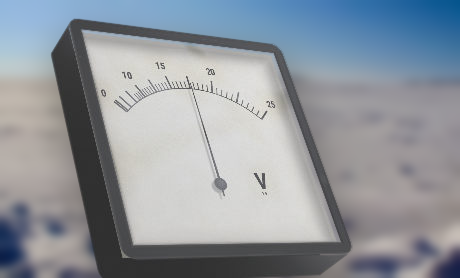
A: 17.5 V
